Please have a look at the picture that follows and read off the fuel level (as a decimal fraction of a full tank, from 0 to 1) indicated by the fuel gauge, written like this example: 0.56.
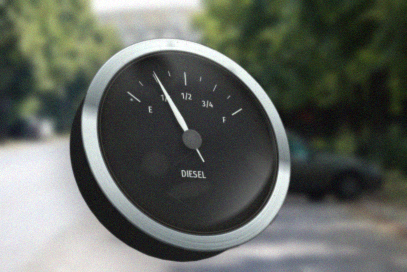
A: 0.25
